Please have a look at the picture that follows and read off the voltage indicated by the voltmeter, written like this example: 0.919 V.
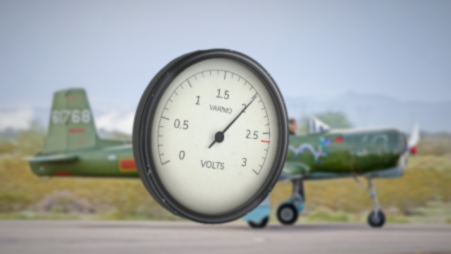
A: 2 V
